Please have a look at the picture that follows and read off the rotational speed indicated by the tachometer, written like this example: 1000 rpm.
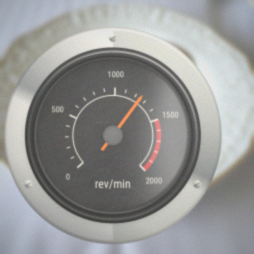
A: 1250 rpm
